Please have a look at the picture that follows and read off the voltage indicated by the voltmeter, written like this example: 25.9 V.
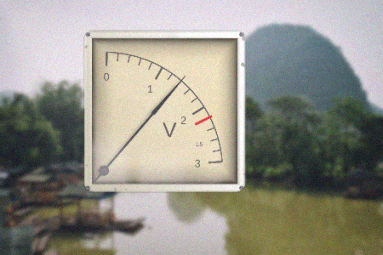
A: 1.4 V
